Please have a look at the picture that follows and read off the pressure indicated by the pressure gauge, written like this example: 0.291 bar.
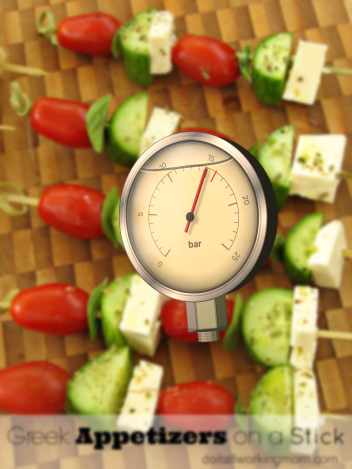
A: 15 bar
